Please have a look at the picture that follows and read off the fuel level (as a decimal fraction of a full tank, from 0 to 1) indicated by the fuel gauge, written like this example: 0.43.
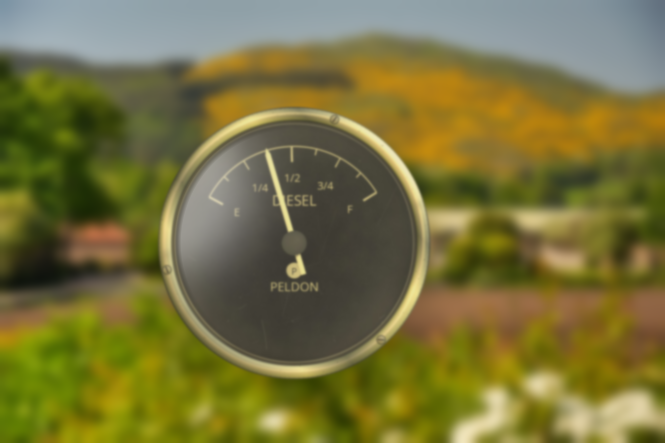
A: 0.375
